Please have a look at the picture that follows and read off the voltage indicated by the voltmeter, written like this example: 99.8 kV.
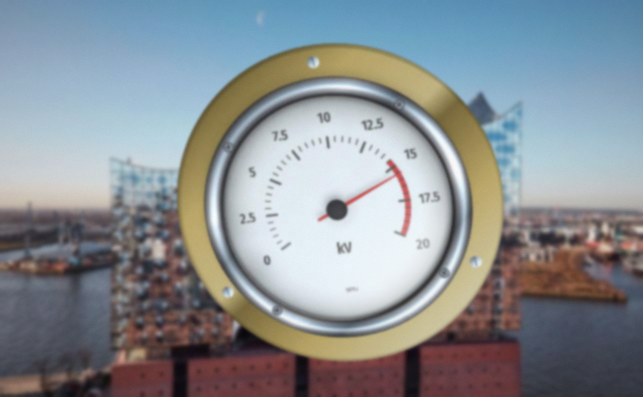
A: 15.5 kV
